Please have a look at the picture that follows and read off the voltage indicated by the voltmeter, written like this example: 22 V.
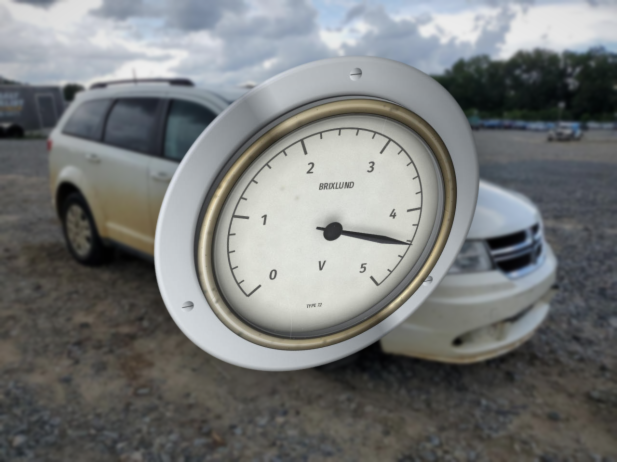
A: 4.4 V
